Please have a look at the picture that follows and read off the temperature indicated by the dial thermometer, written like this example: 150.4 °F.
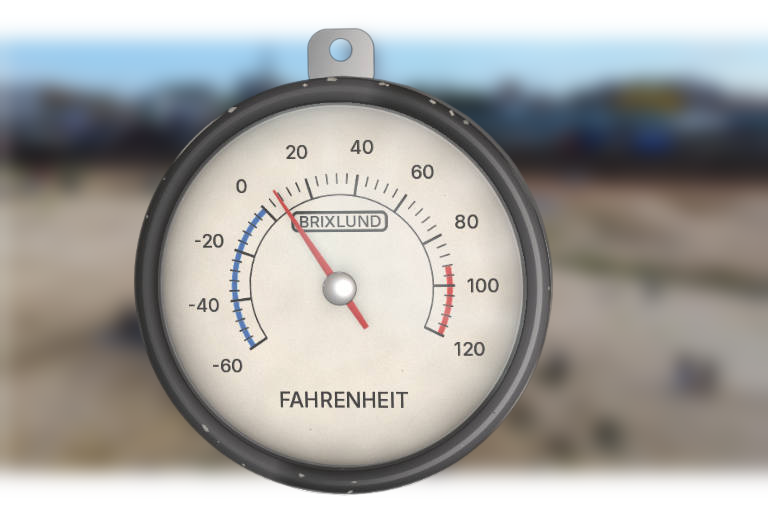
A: 8 °F
